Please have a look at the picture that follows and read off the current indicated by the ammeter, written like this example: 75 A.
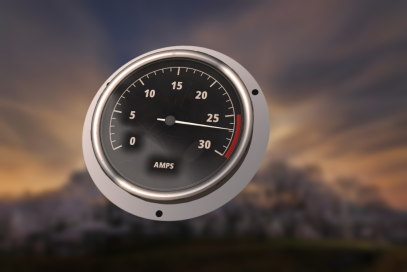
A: 27 A
